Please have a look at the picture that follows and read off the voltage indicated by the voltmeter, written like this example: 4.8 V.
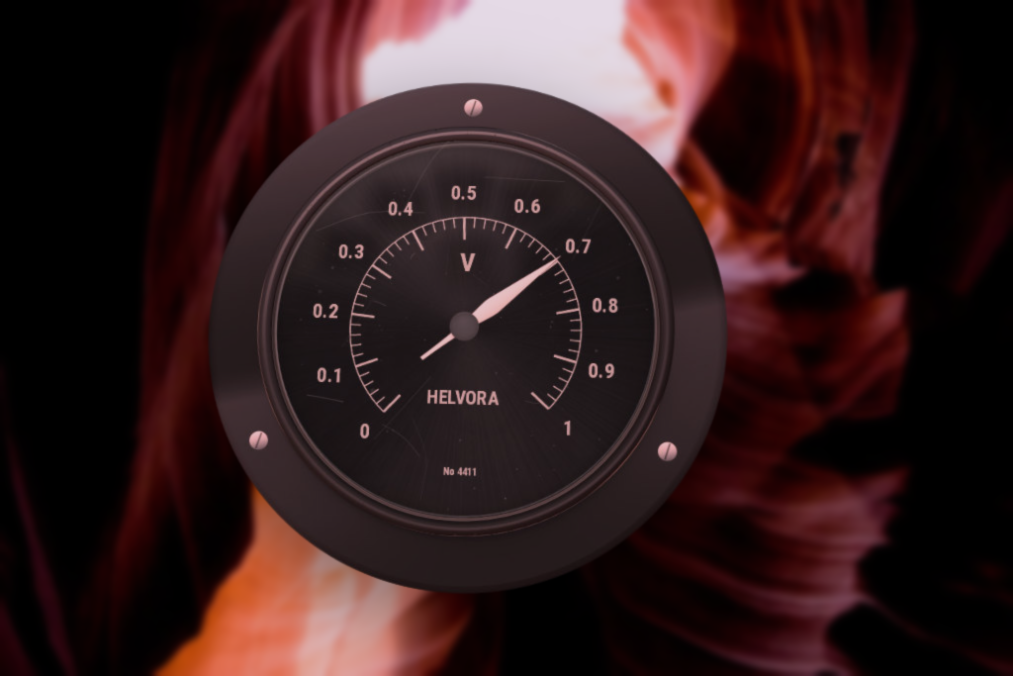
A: 0.7 V
